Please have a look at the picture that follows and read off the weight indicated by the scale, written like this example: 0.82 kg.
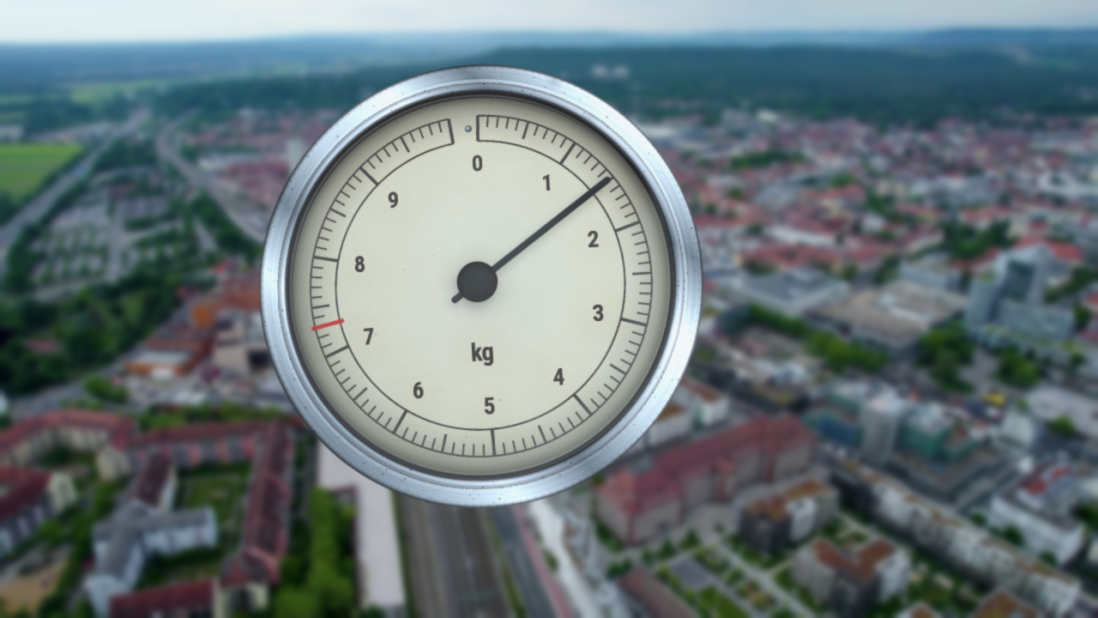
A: 1.5 kg
